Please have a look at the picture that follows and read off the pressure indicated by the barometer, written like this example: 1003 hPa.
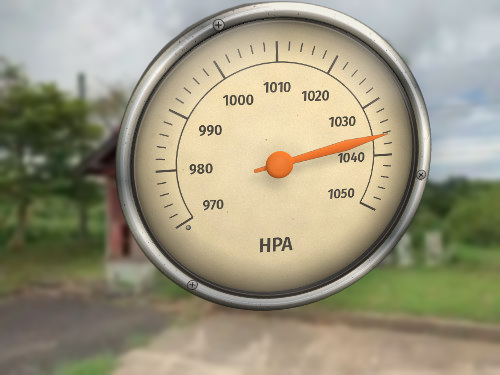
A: 1036 hPa
